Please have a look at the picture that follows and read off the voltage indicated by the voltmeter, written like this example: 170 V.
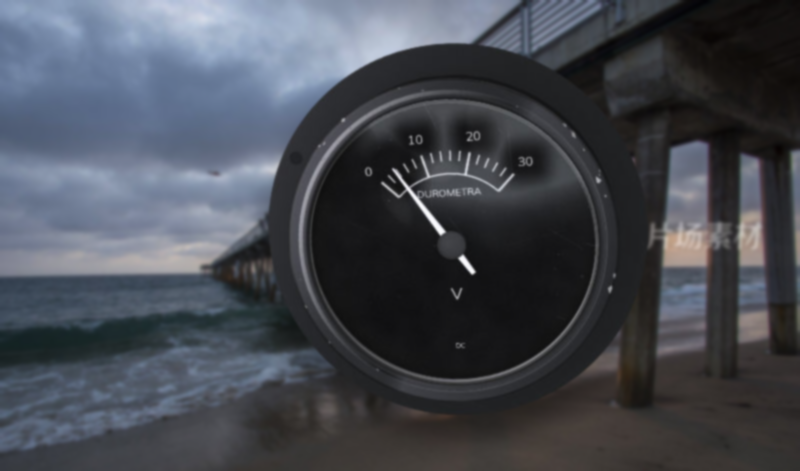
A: 4 V
